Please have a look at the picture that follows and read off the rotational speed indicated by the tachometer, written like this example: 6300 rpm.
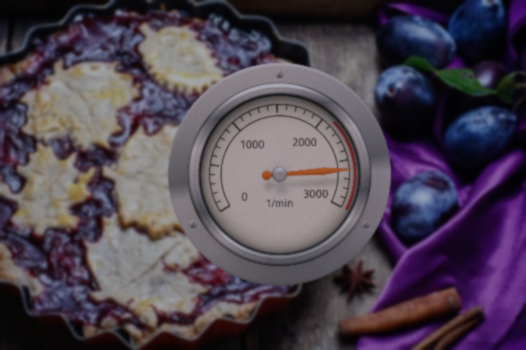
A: 2600 rpm
